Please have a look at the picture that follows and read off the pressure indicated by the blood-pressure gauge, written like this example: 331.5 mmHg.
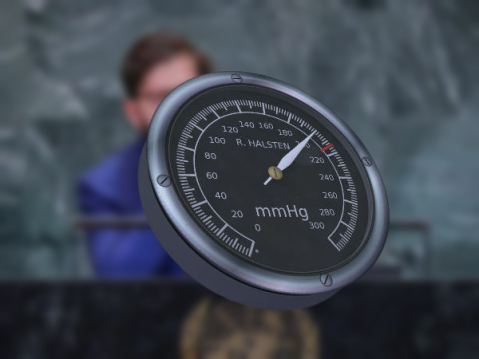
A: 200 mmHg
